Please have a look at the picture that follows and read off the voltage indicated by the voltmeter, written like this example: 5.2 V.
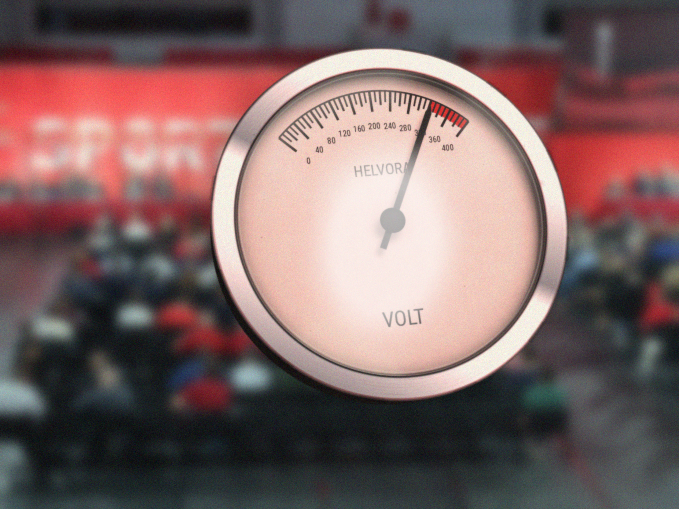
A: 320 V
